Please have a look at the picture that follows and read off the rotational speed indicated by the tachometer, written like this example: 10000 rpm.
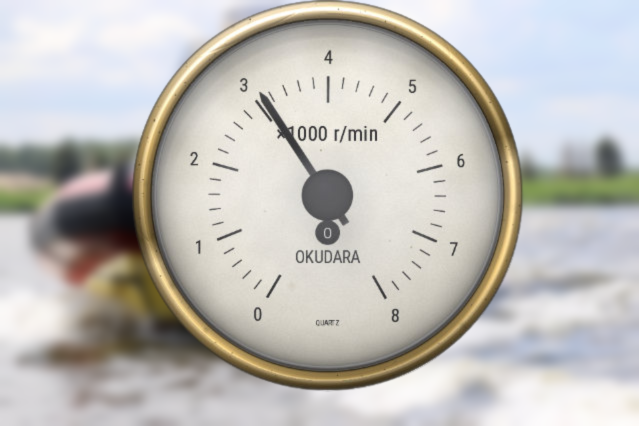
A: 3100 rpm
